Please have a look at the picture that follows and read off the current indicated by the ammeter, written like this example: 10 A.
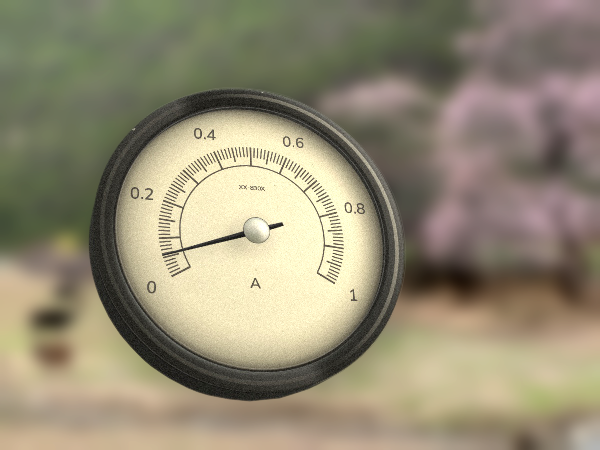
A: 0.05 A
